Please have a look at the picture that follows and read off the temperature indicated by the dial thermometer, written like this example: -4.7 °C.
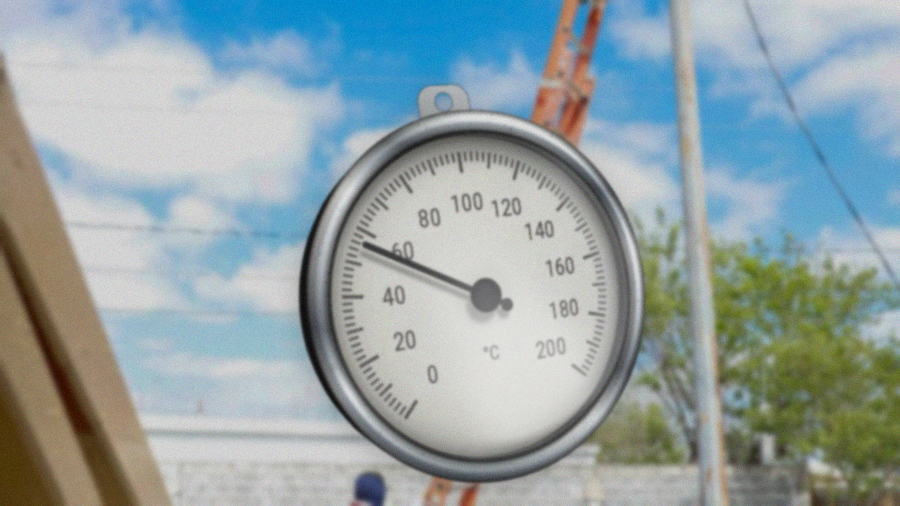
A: 56 °C
